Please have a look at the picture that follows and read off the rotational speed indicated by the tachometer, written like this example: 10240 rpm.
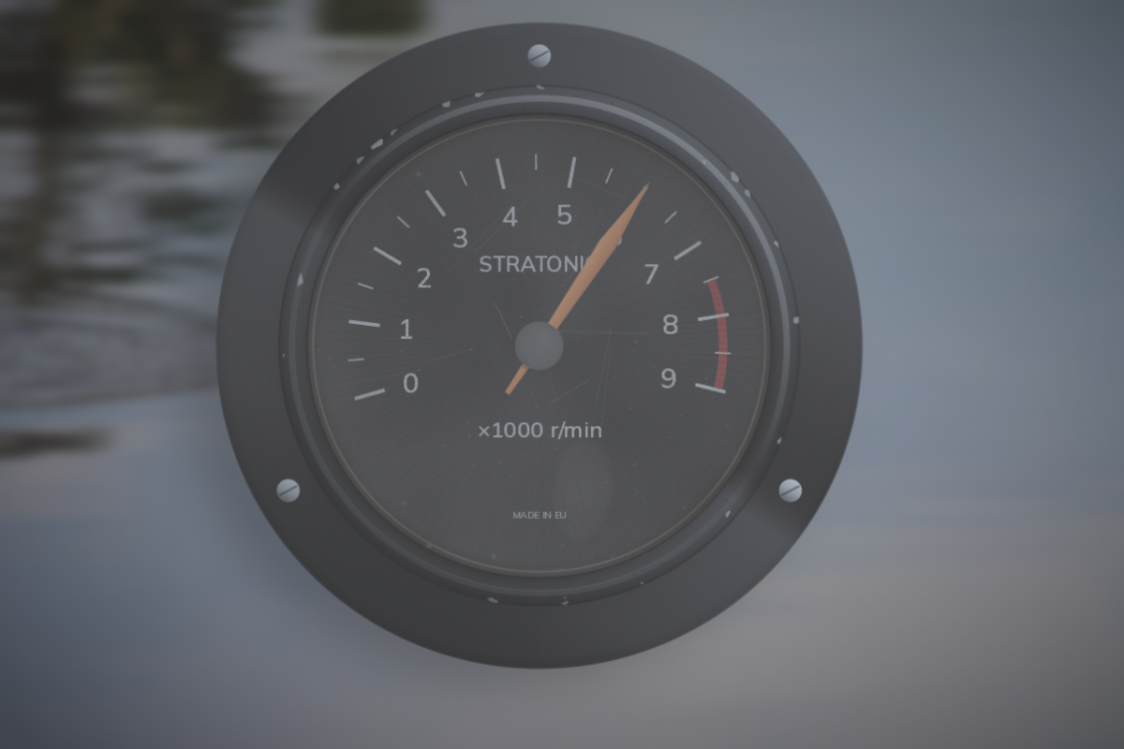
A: 6000 rpm
